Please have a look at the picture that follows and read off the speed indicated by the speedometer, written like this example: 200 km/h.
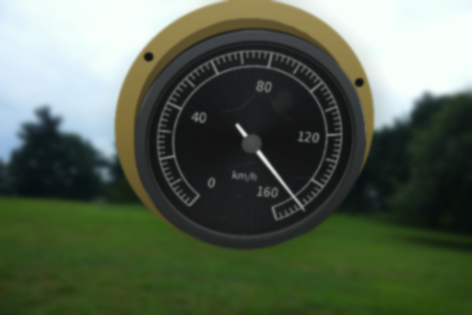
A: 150 km/h
